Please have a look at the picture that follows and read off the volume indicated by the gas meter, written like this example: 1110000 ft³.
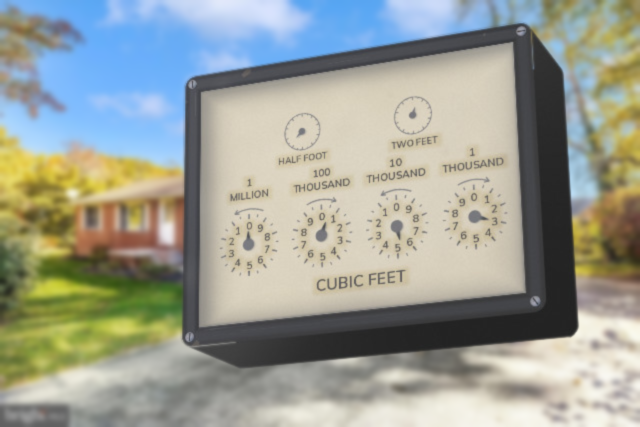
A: 5300 ft³
